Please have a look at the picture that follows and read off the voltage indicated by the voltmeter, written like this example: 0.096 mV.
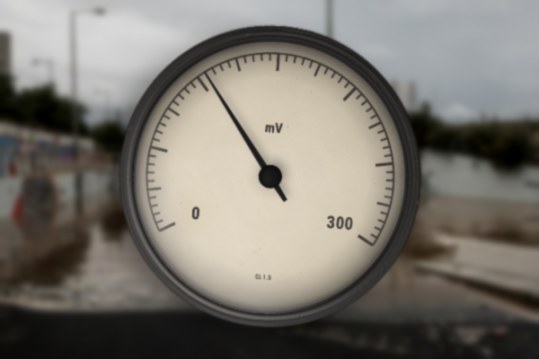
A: 105 mV
